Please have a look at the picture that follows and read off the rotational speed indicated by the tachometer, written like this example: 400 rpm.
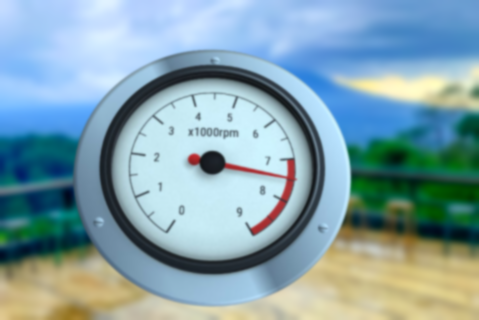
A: 7500 rpm
